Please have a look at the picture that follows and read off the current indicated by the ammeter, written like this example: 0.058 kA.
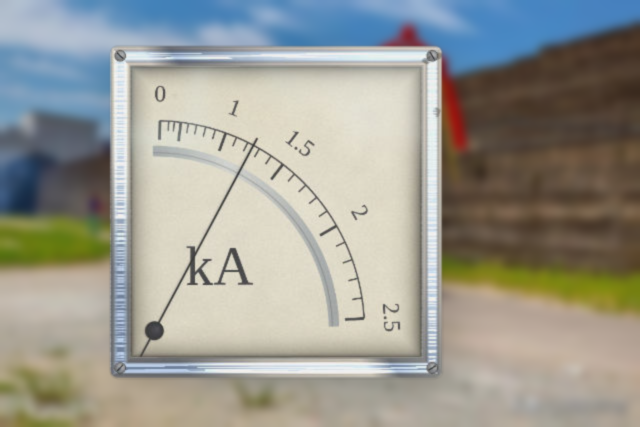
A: 1.25 kA
